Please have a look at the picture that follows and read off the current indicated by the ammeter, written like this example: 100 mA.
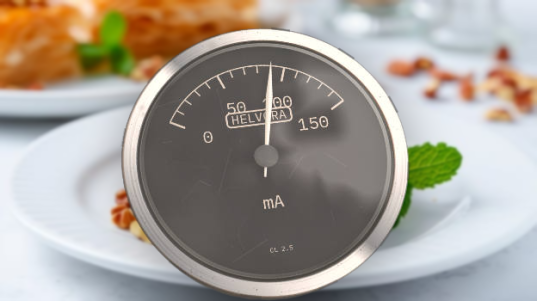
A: 90 mA
